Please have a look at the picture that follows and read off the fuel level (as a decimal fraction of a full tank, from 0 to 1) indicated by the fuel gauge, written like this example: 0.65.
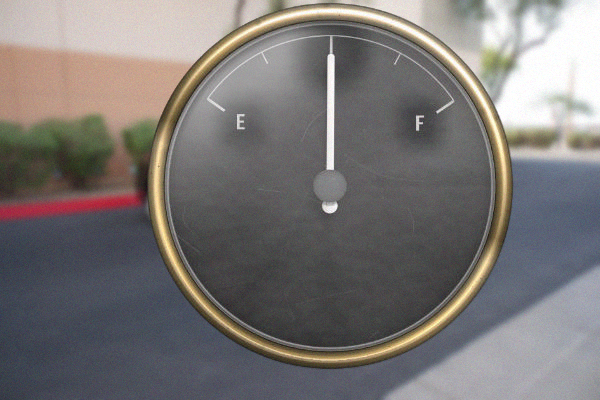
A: 0.5
